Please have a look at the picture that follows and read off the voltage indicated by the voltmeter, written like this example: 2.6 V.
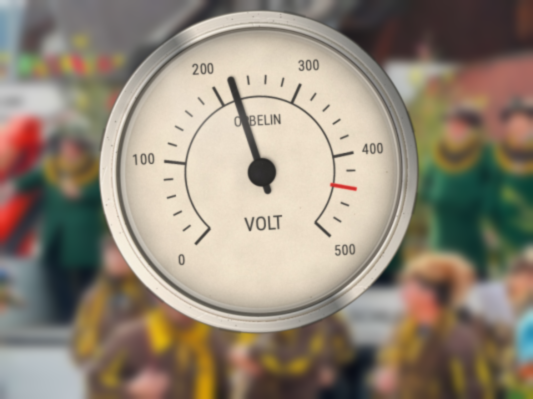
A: 220 V
